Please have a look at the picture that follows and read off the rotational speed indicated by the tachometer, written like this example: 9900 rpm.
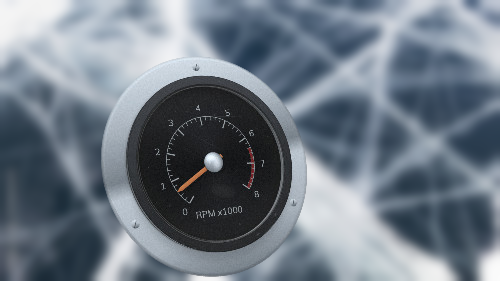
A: 600 rpm
